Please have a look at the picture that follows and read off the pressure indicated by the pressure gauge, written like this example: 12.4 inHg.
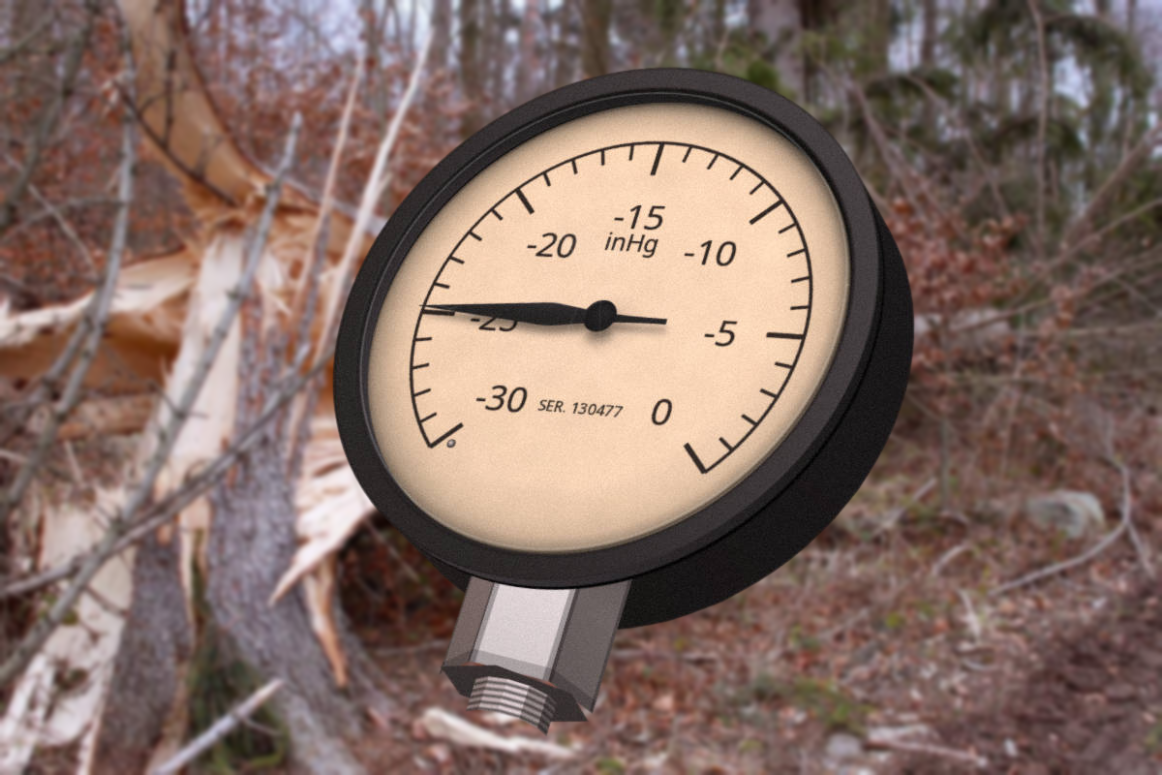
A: -25 inHg
